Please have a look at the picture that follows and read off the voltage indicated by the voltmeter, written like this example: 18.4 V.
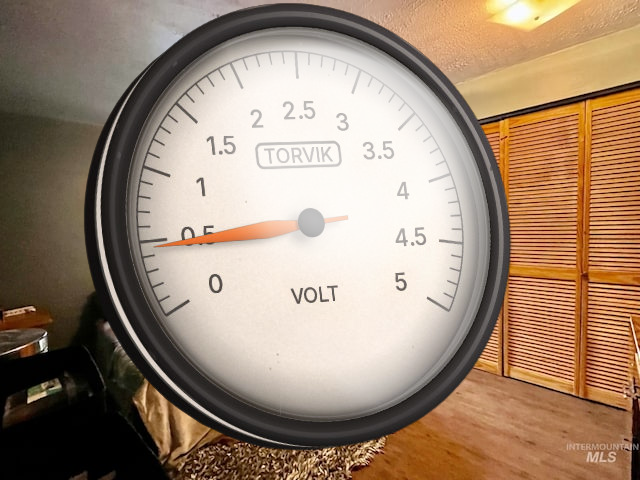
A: 0.45 V
